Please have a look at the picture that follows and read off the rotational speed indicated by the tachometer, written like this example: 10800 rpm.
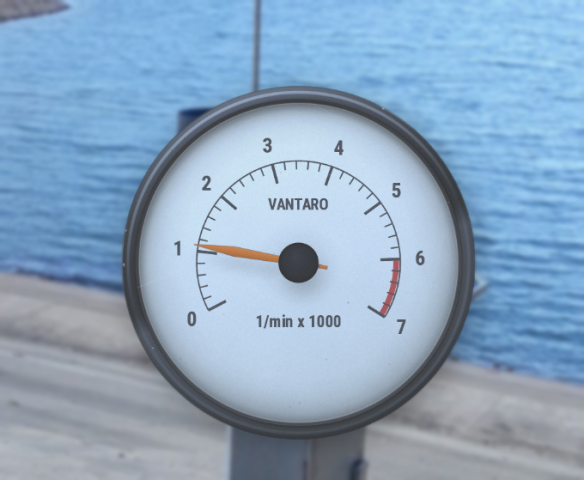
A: 1100 rpm
